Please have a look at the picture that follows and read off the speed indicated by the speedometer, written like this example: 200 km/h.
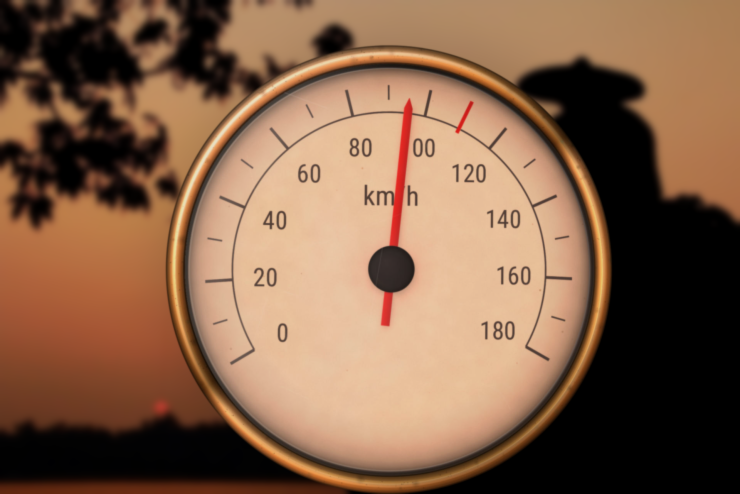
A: 95 km/h
